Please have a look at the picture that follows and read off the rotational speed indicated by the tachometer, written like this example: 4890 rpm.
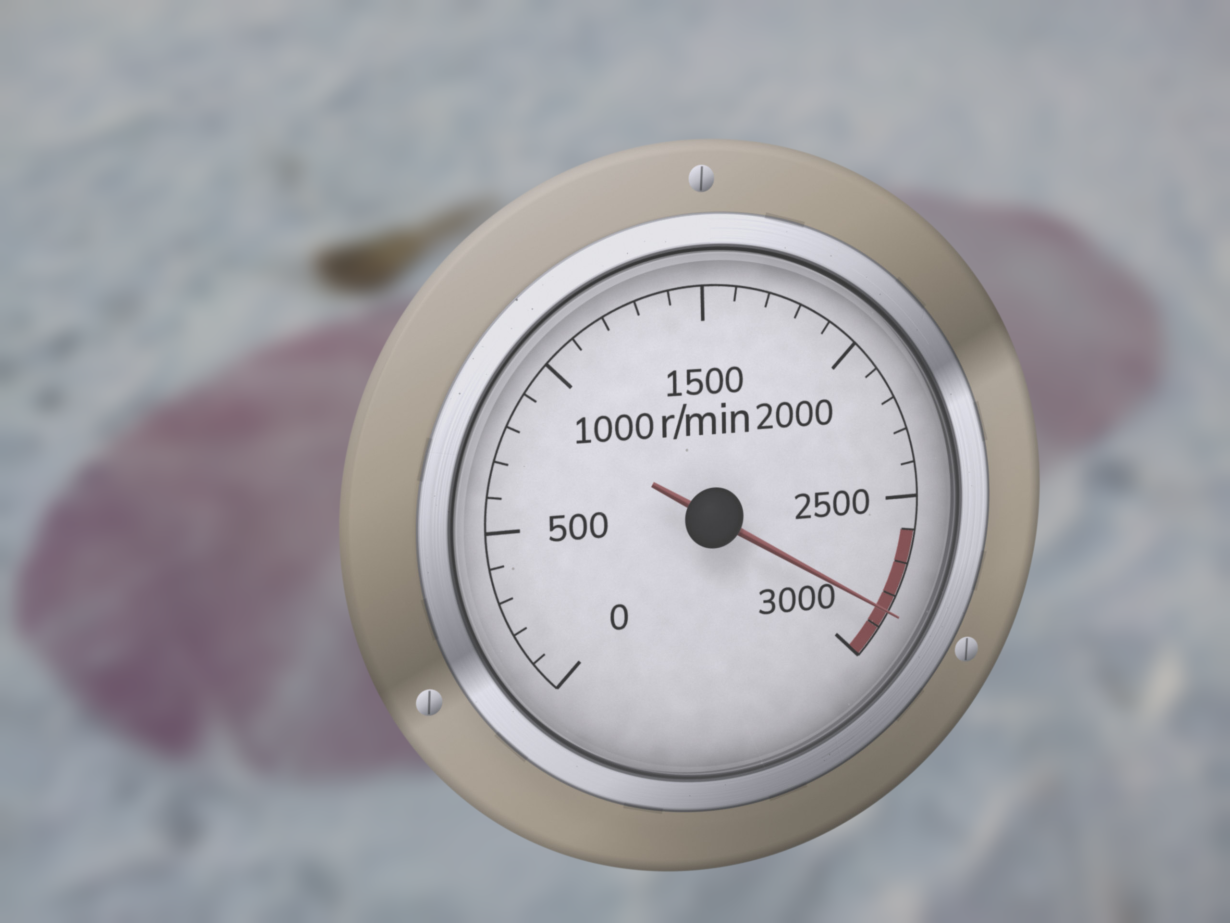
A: 2850 rpm
